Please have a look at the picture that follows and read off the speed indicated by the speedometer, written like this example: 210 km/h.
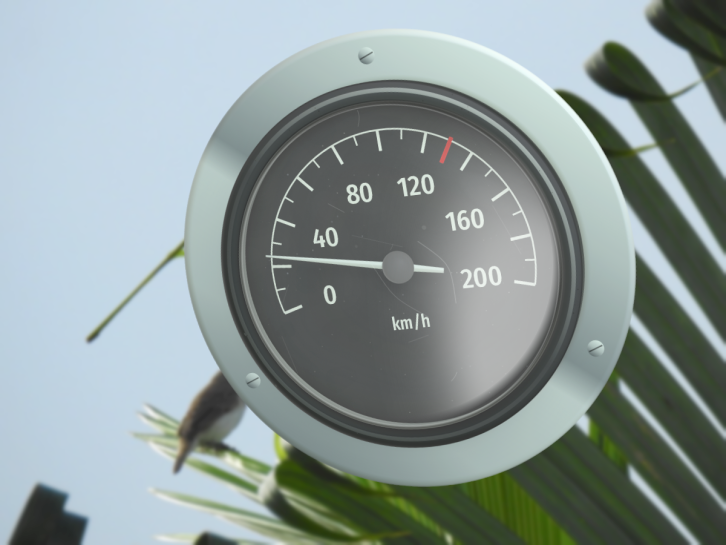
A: 25 km/h
